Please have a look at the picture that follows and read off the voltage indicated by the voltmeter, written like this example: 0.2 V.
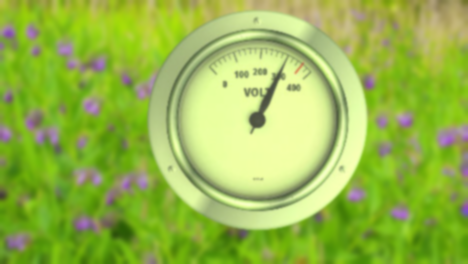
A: 300 V
